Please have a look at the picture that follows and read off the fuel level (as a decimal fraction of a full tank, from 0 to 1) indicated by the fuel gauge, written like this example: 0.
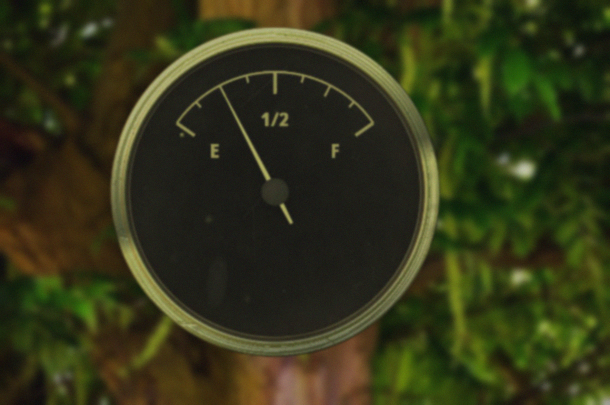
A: 0.25
